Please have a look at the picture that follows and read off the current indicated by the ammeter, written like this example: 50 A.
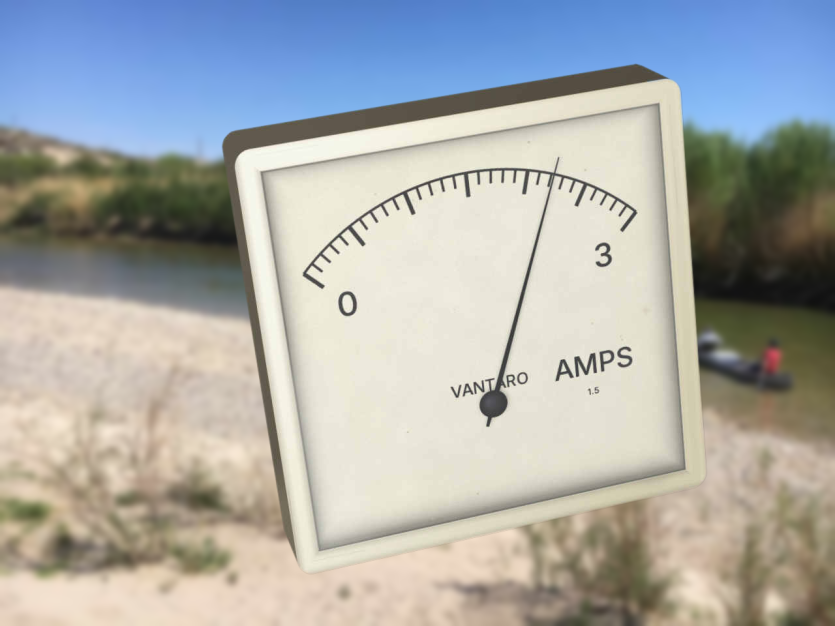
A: 2.2 A
